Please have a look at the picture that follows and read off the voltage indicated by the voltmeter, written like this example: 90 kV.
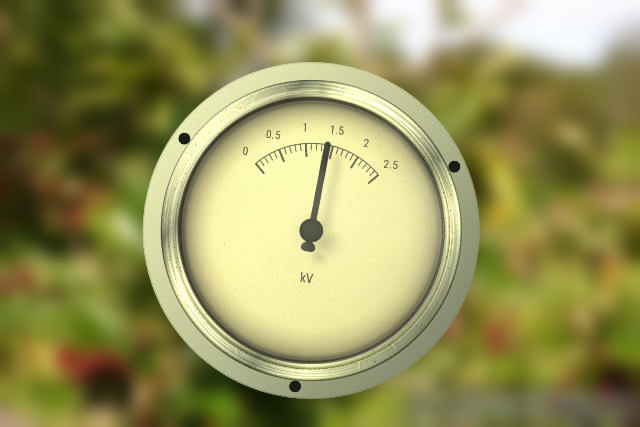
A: 1.4 kV
